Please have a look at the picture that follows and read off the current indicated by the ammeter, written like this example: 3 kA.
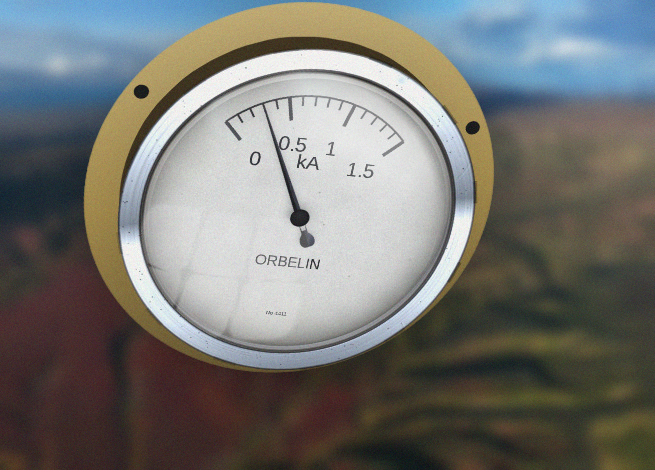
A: 0.3 kA
